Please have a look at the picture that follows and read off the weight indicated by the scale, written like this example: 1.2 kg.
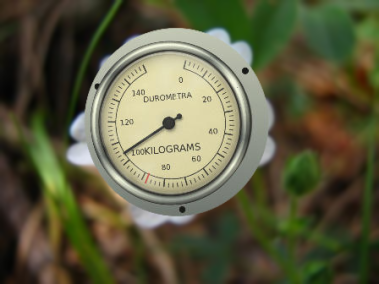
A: 104 kg
